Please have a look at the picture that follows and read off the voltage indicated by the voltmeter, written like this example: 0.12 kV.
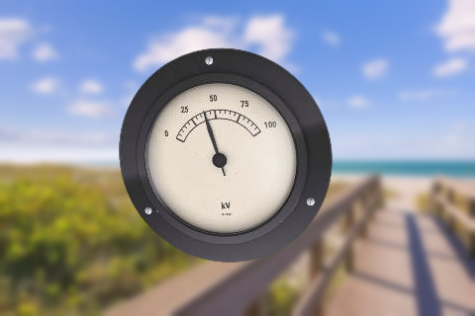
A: 40 kV
